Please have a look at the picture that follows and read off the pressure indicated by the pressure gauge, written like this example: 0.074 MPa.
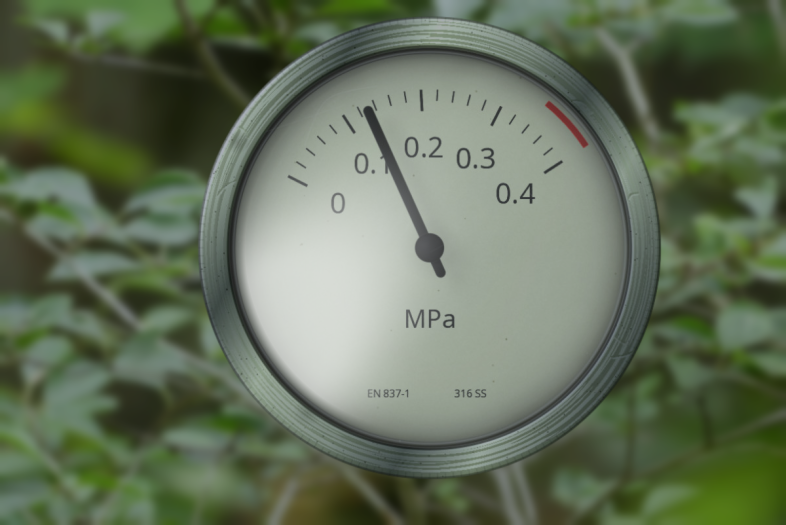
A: 0.13 MPa
